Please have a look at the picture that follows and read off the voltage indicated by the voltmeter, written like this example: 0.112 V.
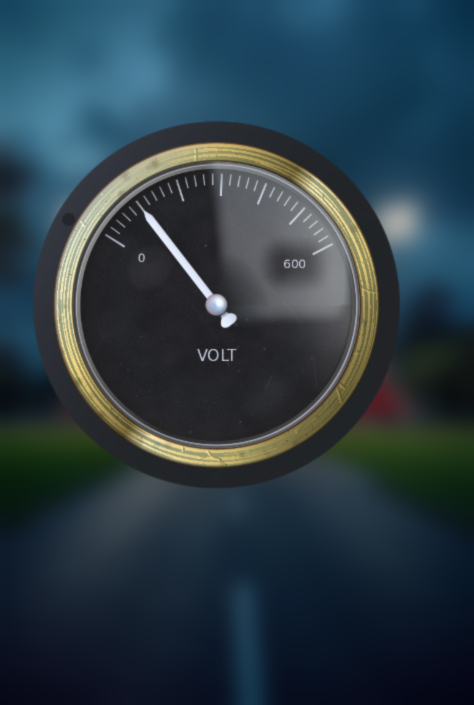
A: 100 V
